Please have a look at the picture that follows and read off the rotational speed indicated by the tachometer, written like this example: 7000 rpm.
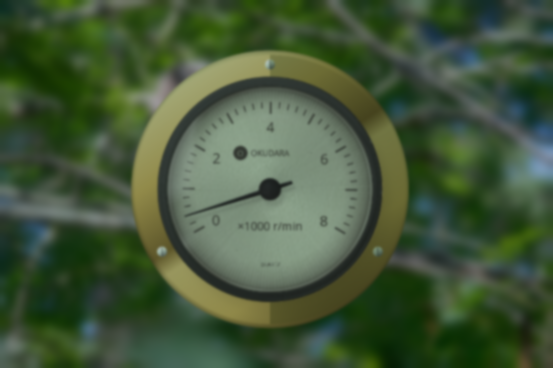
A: 400 rpm
